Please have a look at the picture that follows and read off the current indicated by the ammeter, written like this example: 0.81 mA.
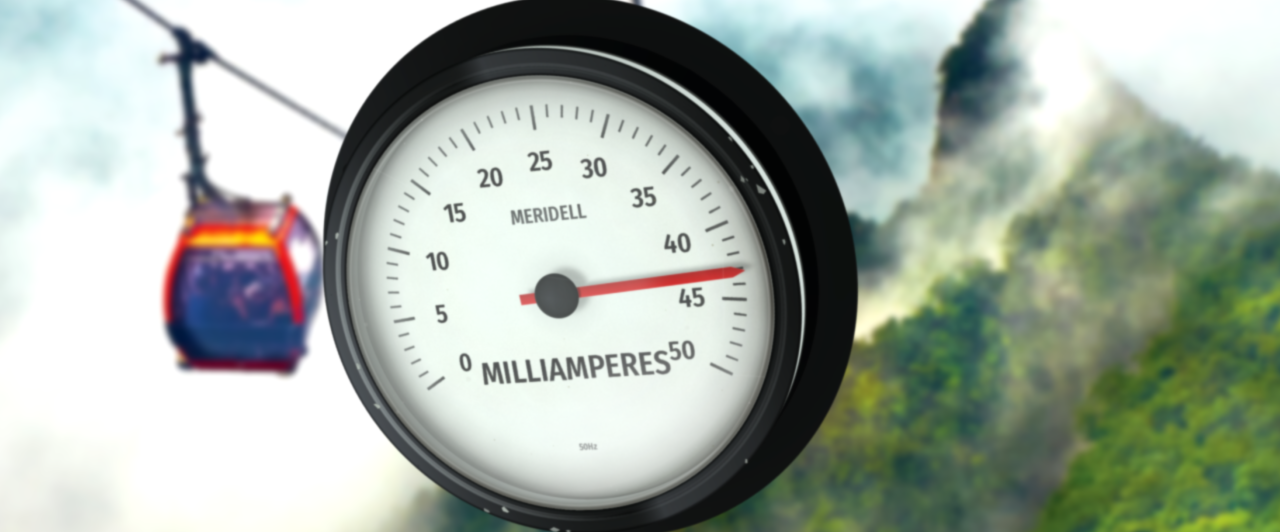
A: 43 mA
